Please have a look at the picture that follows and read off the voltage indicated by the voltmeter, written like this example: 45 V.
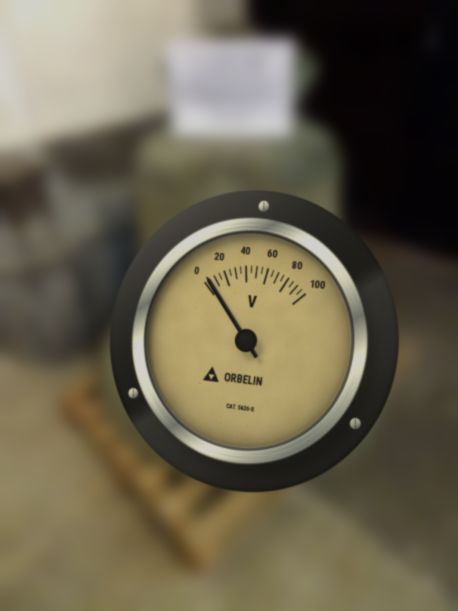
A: 5 V
